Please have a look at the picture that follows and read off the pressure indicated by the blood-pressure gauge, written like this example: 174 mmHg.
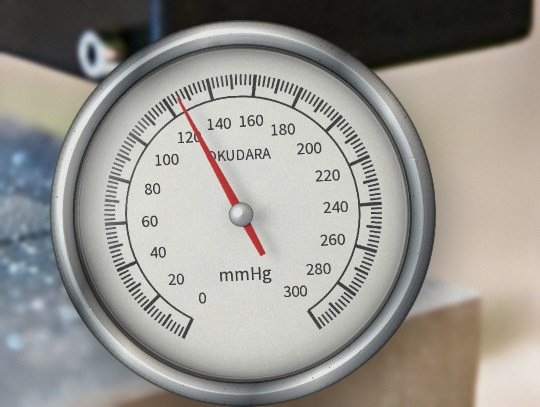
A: 126 mmHg
